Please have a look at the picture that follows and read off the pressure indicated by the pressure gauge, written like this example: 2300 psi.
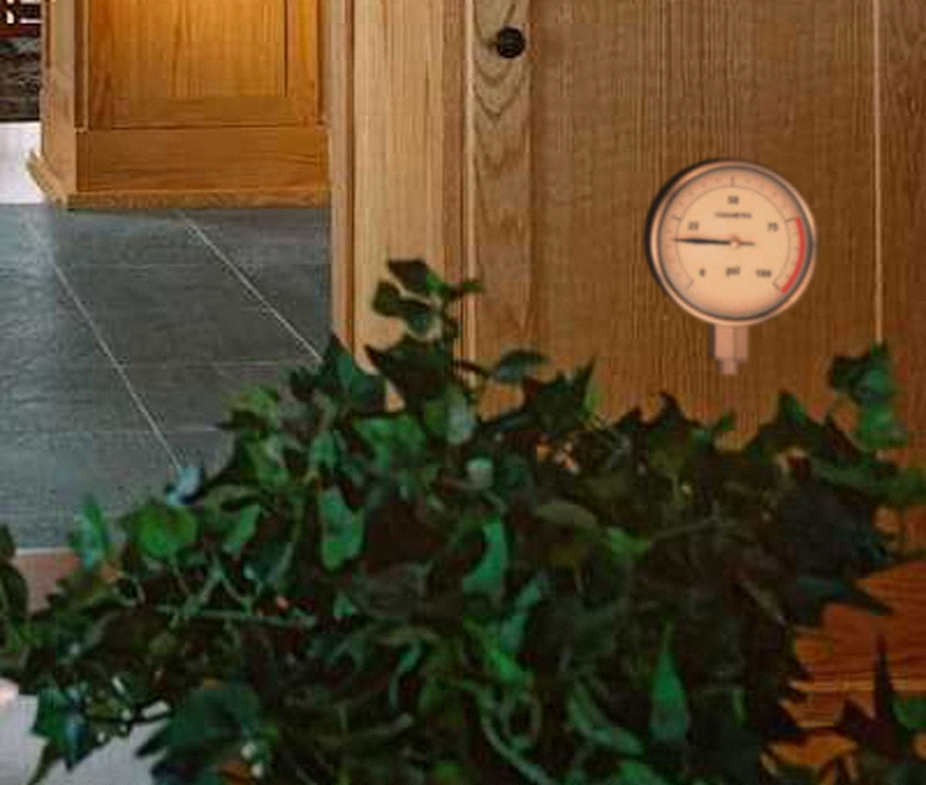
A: 17.5 psi
